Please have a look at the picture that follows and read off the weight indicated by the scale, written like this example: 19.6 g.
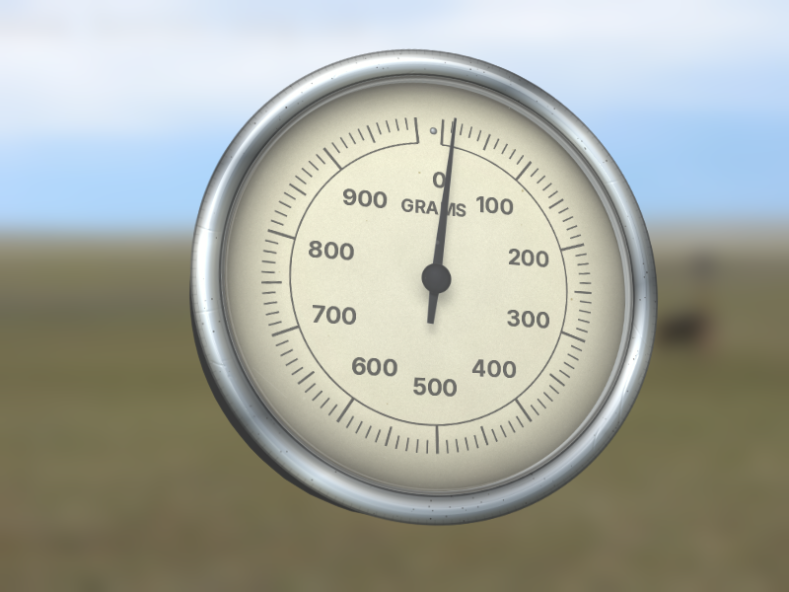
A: 10 g
